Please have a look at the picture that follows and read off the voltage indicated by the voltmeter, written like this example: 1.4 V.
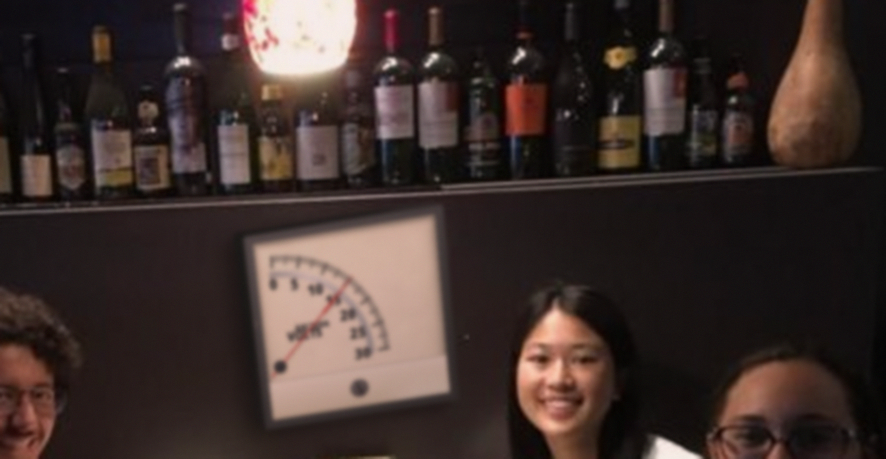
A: 15 V
